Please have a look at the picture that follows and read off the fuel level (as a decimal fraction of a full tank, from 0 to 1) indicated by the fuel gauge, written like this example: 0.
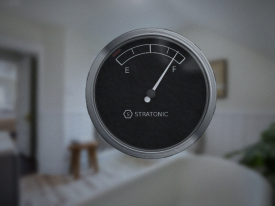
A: 0.875
